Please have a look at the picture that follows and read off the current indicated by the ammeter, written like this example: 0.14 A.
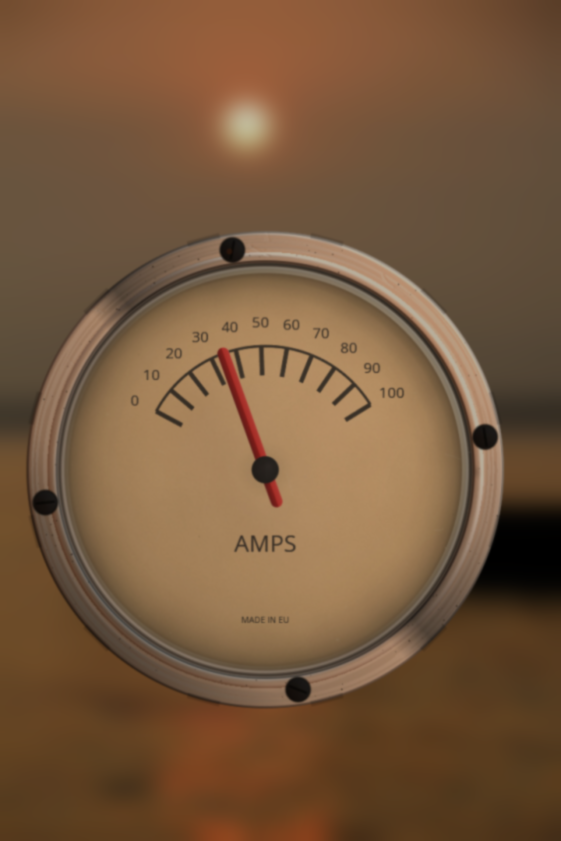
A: 35 A
